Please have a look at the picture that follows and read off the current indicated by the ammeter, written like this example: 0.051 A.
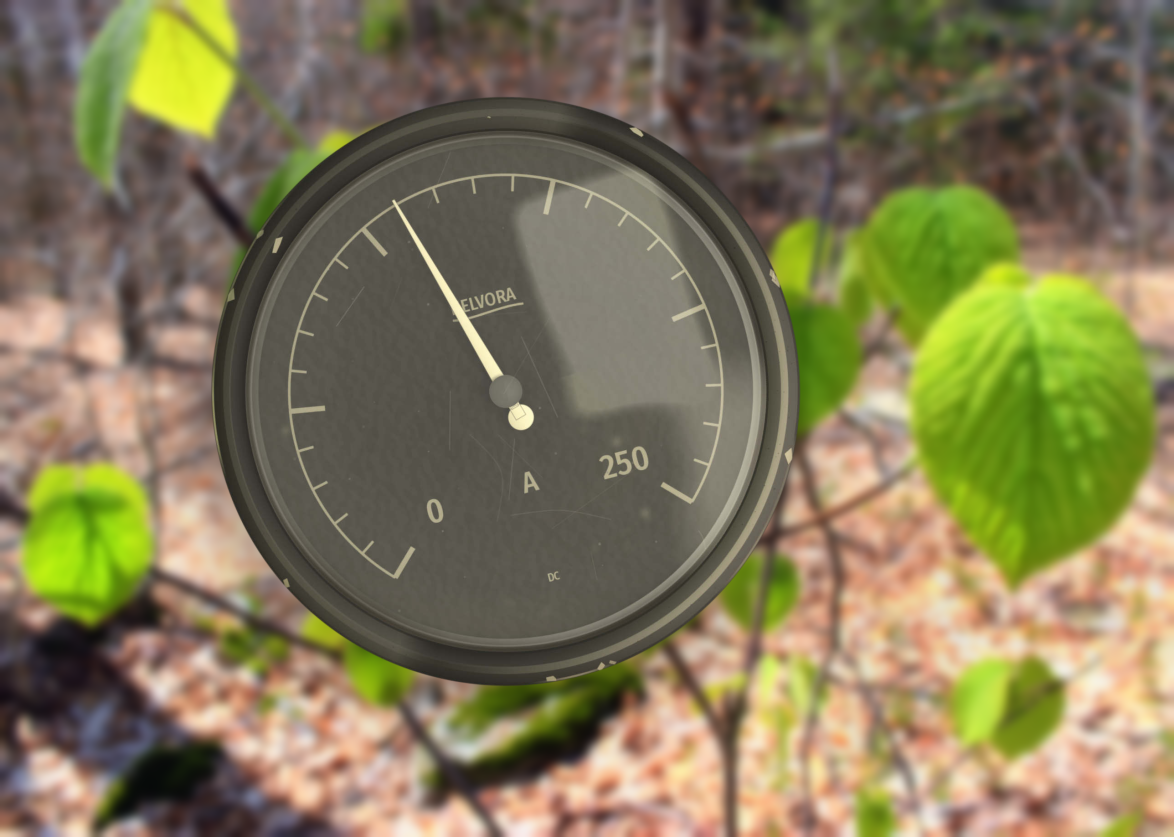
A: 110 A
